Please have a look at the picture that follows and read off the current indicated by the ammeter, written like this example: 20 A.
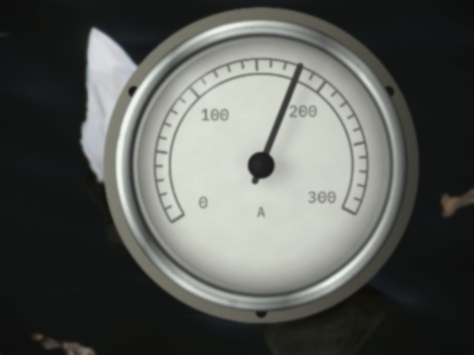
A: 180 A
